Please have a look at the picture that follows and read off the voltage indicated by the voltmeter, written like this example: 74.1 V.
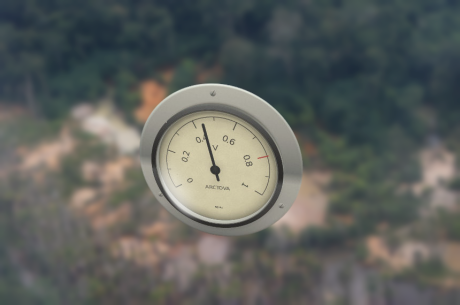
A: 0.45 V
